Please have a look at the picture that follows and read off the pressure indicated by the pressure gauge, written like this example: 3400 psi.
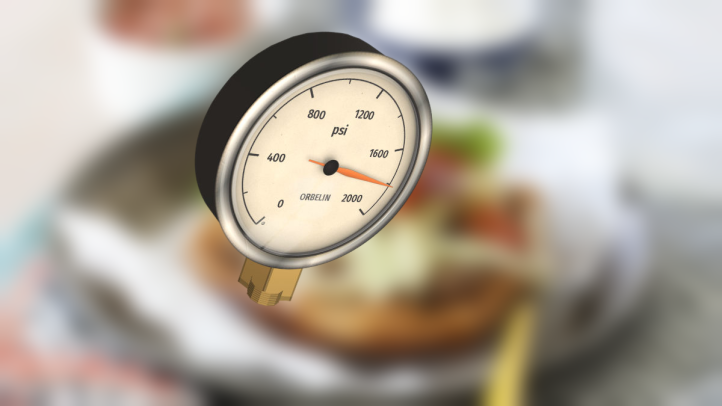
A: 1800 psi
